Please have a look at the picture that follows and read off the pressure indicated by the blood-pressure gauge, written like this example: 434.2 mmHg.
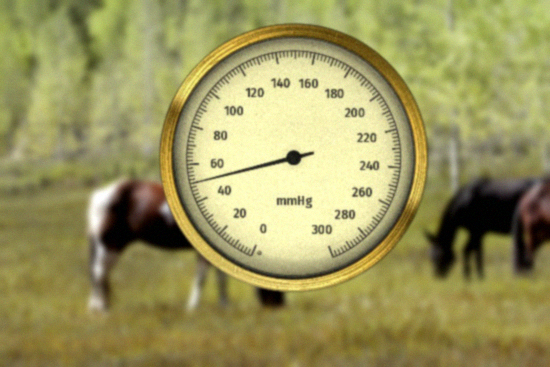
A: 50 mmHg
